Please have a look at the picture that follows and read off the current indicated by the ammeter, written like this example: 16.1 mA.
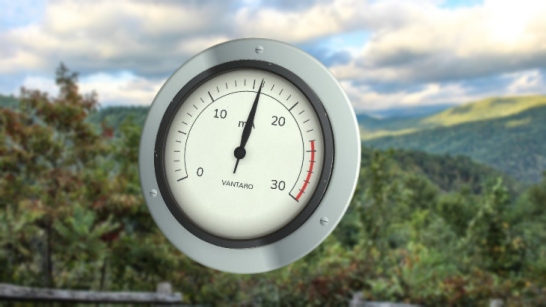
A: 16 mA
